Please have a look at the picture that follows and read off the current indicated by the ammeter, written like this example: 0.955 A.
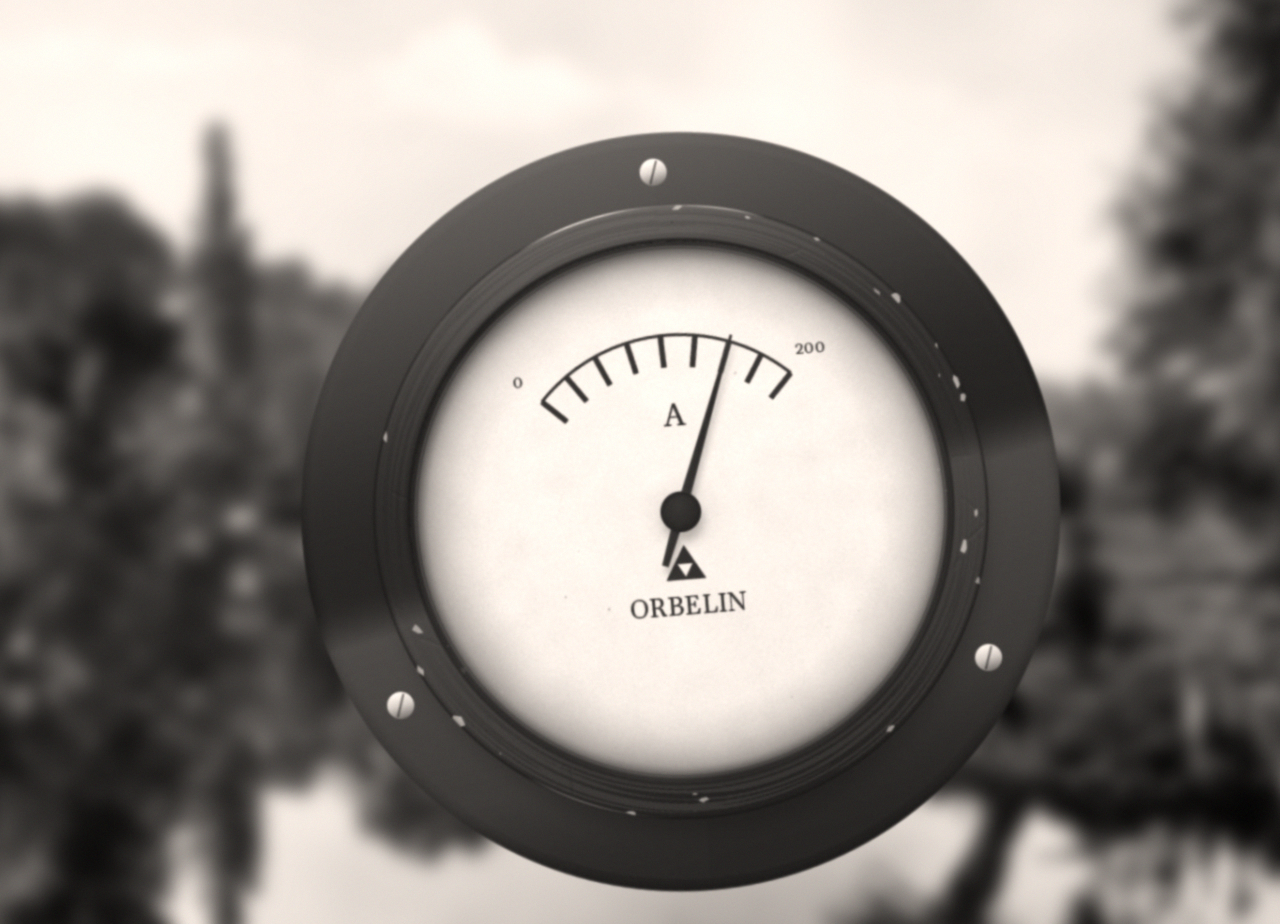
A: 150 A
